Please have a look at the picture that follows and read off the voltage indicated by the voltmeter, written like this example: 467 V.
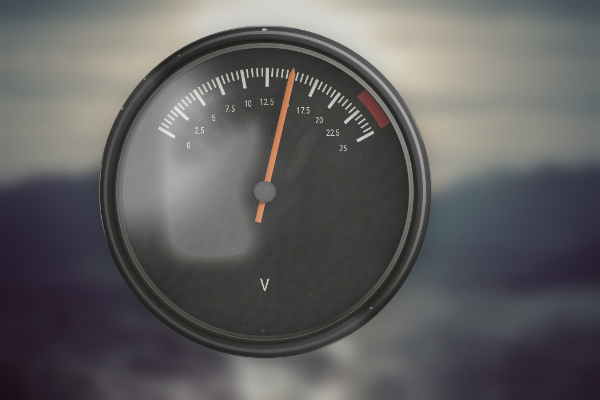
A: 15 V
